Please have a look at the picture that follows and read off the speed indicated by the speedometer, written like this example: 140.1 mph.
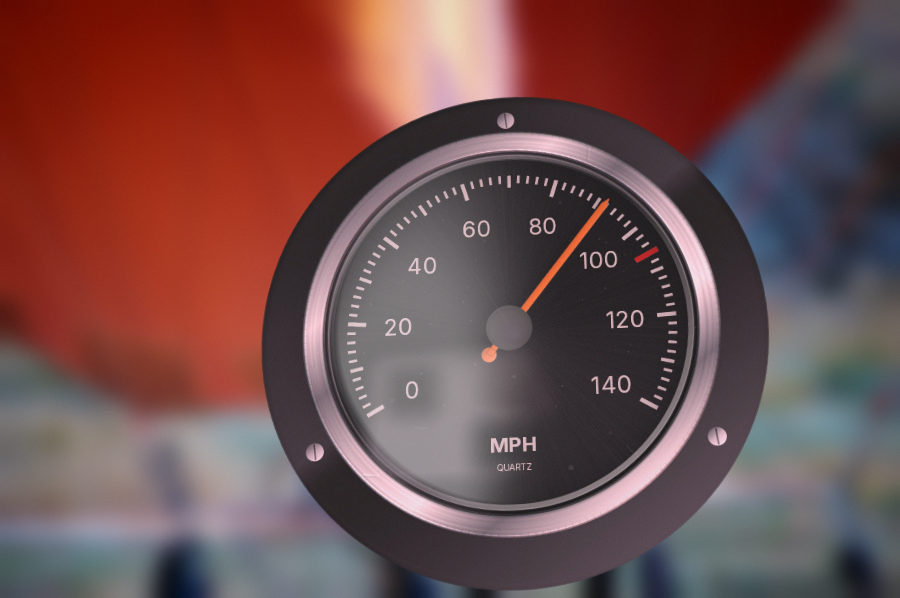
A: 92 mph
